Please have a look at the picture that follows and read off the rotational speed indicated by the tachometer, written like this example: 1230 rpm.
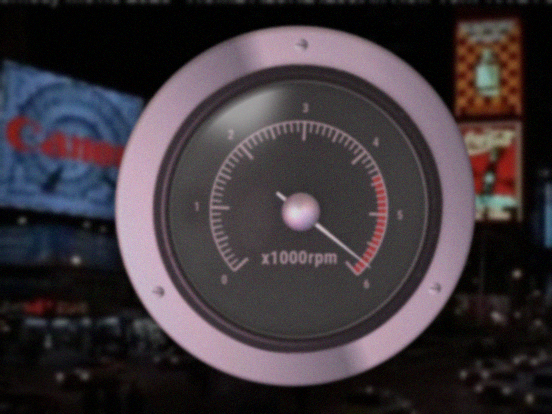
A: 5800 rpm
